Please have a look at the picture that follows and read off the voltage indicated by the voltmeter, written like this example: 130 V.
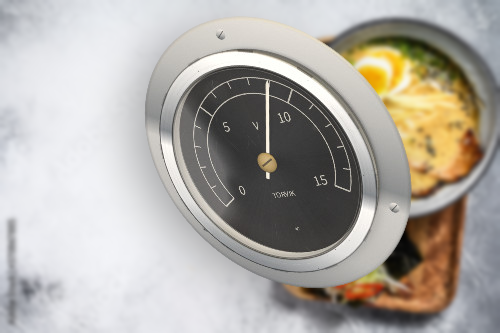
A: 9 V
